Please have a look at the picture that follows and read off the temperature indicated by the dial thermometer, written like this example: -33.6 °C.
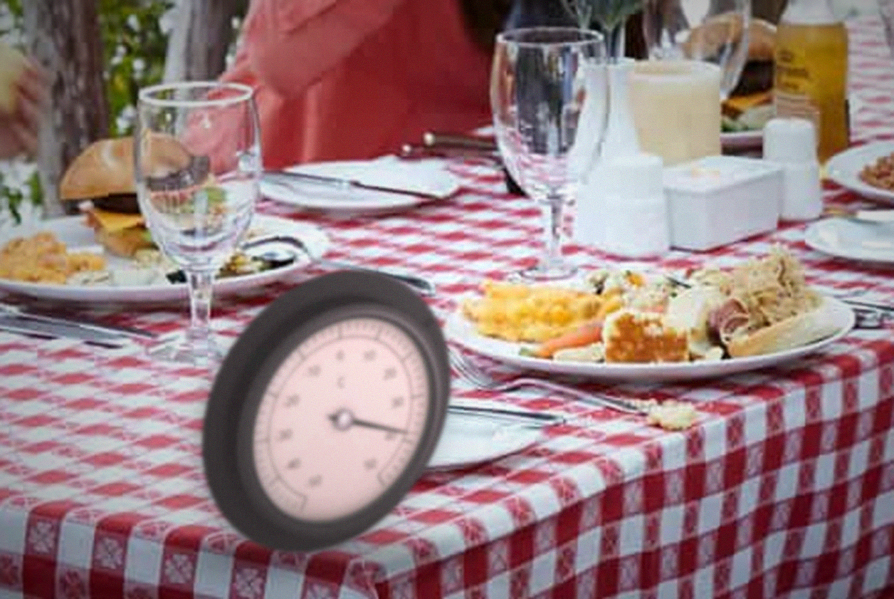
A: 38 °C
